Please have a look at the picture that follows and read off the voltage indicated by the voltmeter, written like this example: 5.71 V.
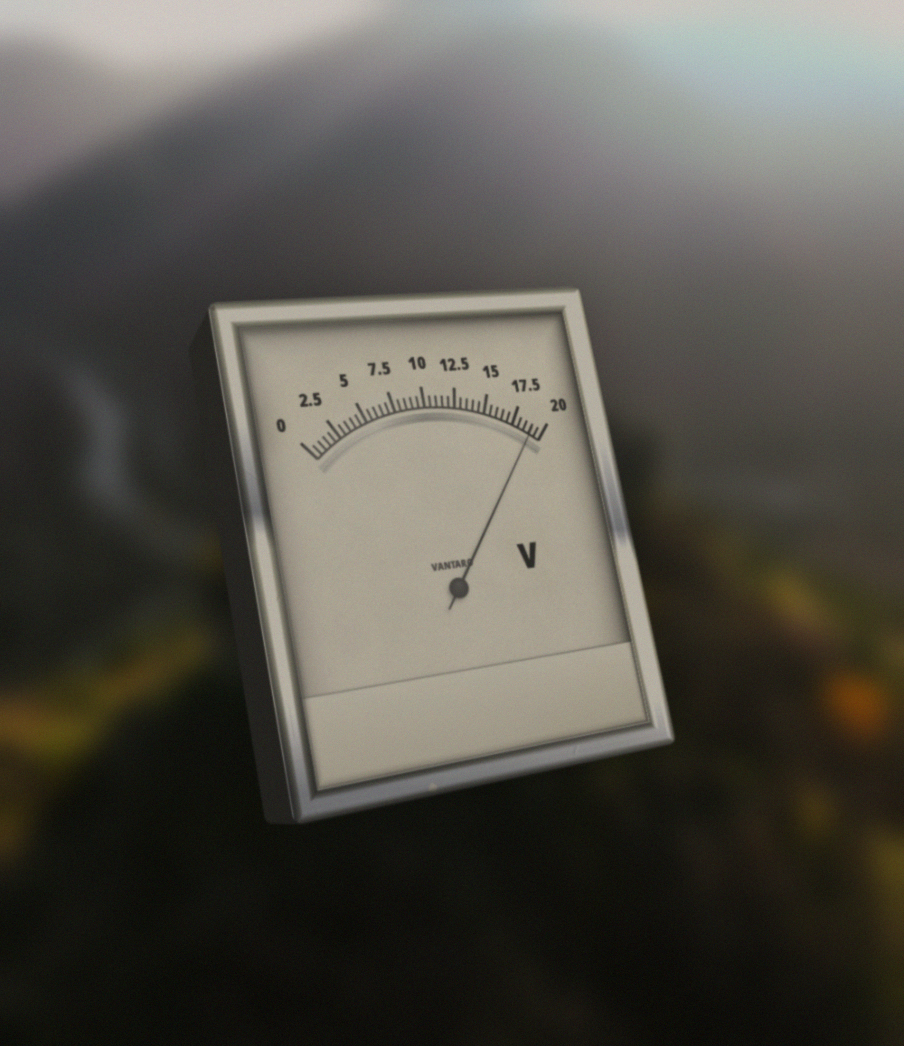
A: 19 V
